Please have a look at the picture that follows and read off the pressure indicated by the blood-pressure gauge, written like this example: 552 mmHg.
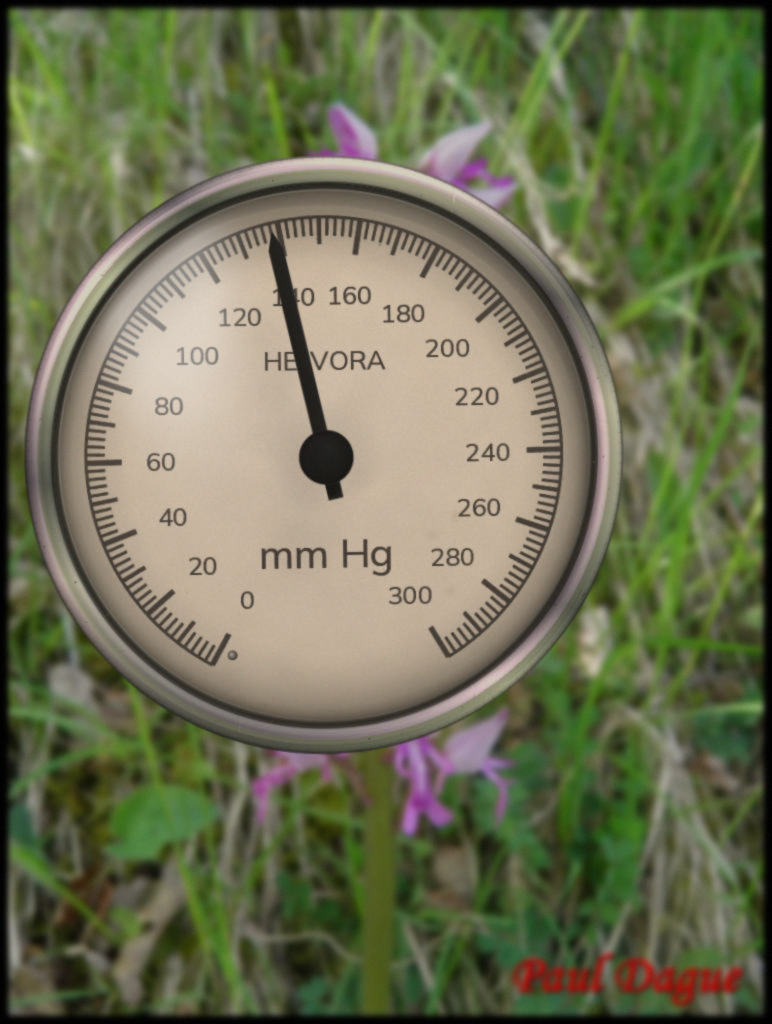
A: 138 mmHg
